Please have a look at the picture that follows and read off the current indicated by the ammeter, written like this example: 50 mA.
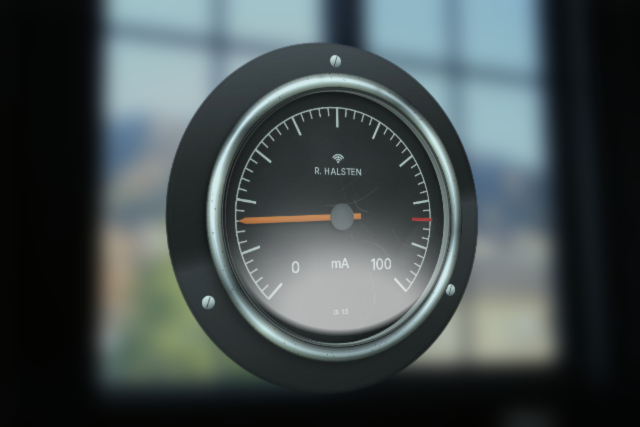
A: 16 mA
